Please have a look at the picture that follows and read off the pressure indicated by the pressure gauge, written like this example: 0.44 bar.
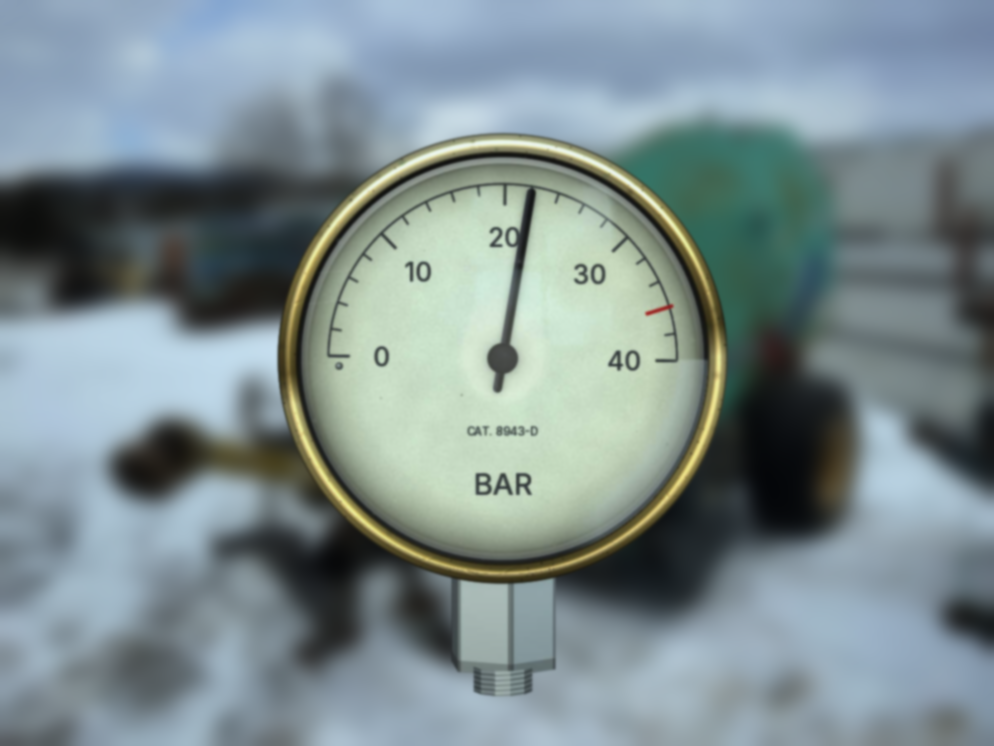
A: 22 bar
